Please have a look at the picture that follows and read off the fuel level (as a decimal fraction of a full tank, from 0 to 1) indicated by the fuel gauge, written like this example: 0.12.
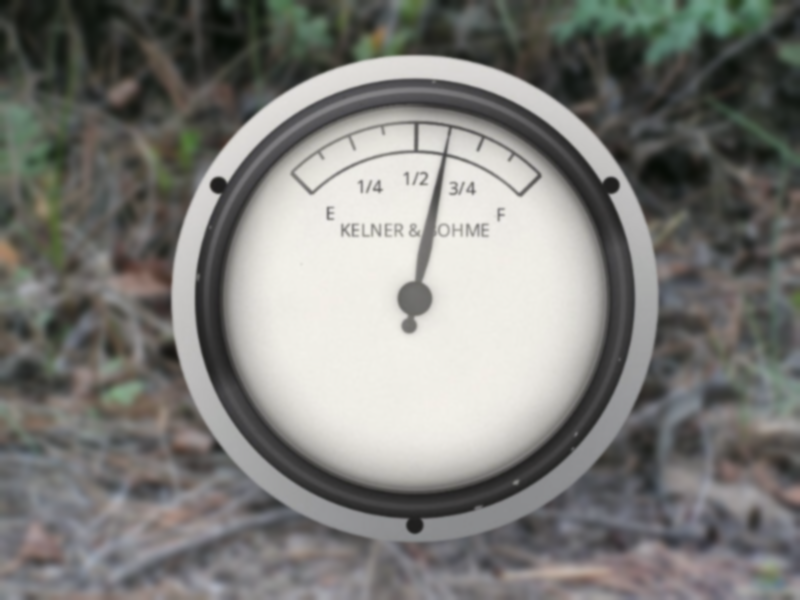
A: 0.625
